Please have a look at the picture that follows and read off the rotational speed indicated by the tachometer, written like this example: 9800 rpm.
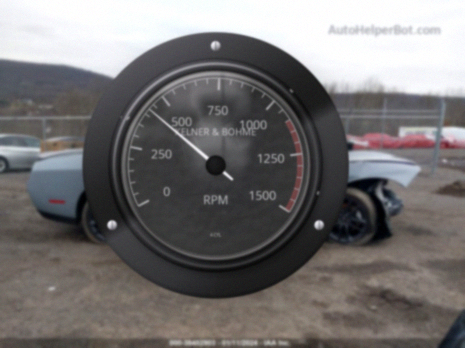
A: 425 rpm
